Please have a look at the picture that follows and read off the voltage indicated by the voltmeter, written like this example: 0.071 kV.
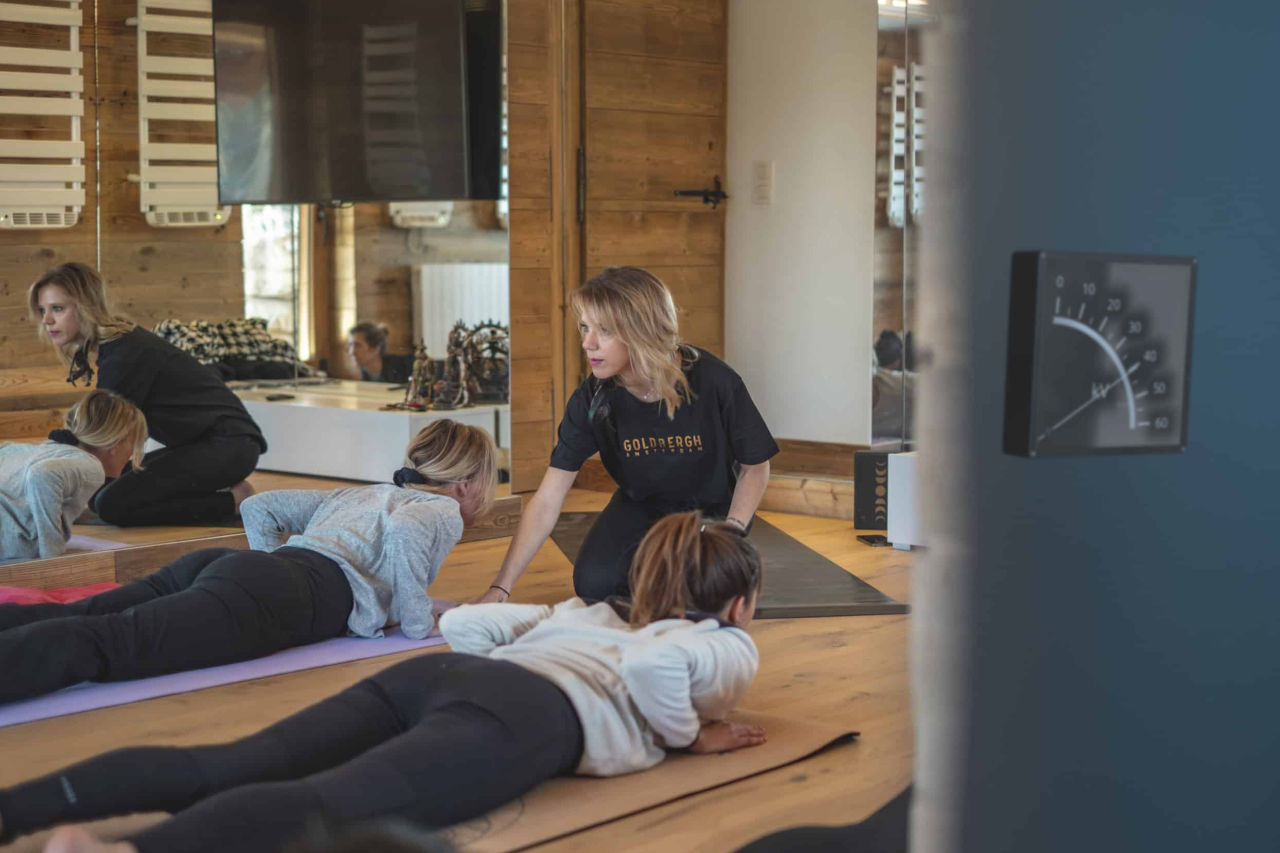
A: 40 kV
